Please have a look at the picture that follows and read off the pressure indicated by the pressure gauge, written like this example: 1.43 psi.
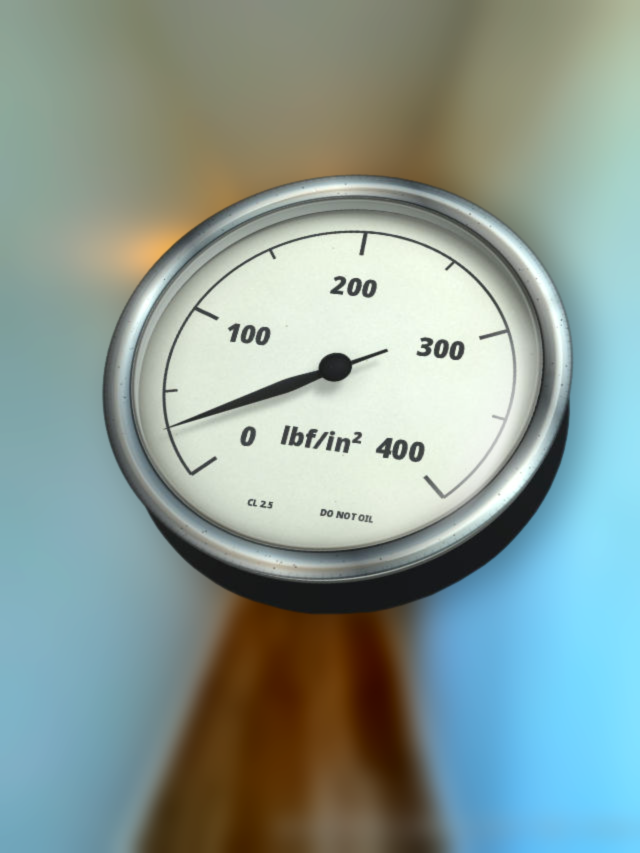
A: 25 psi
